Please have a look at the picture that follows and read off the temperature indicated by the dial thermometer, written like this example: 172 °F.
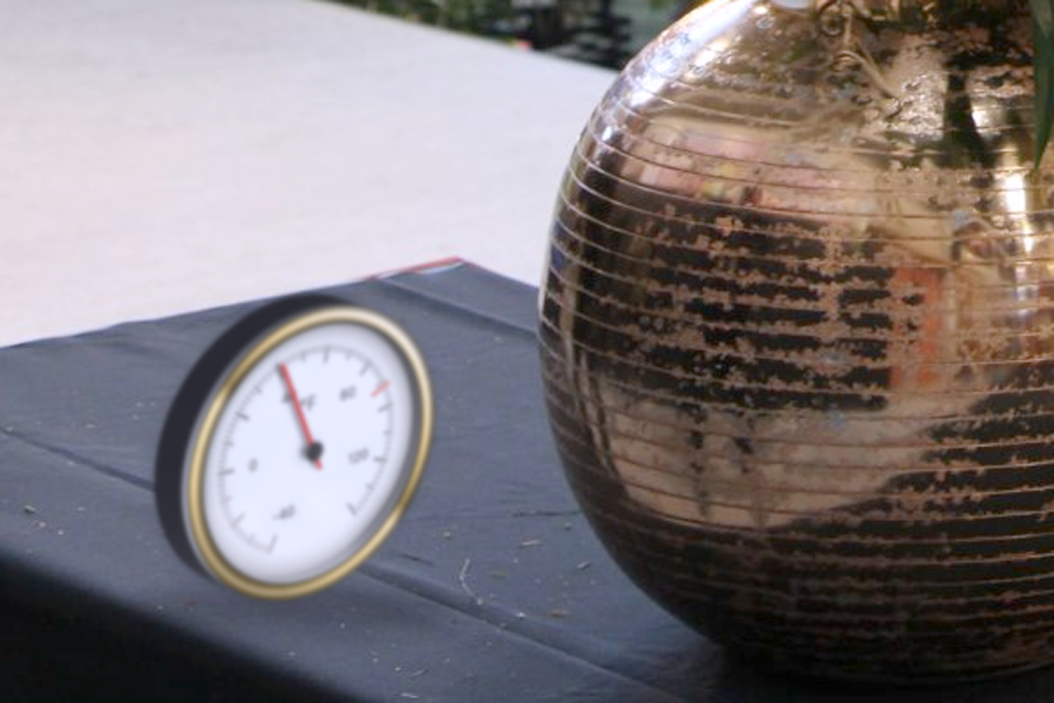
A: 40 °F
